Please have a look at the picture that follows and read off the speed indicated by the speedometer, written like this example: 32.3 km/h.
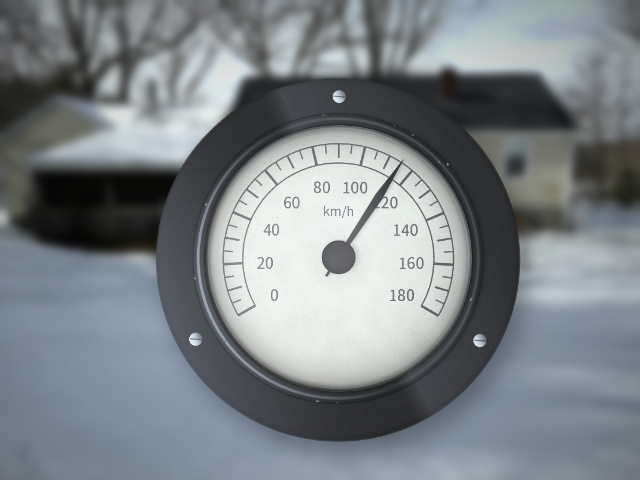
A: 115 km/h
